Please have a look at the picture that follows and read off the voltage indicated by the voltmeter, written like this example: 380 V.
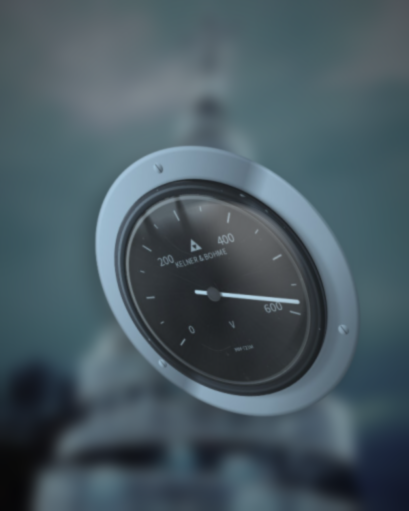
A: 575 V
